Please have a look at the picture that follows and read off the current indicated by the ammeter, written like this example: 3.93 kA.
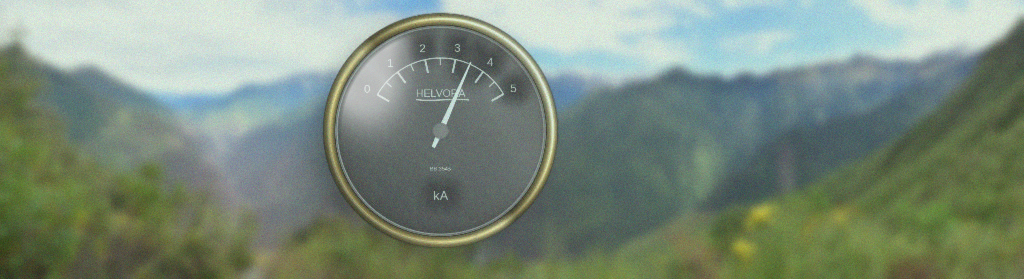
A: 3.5 kA
